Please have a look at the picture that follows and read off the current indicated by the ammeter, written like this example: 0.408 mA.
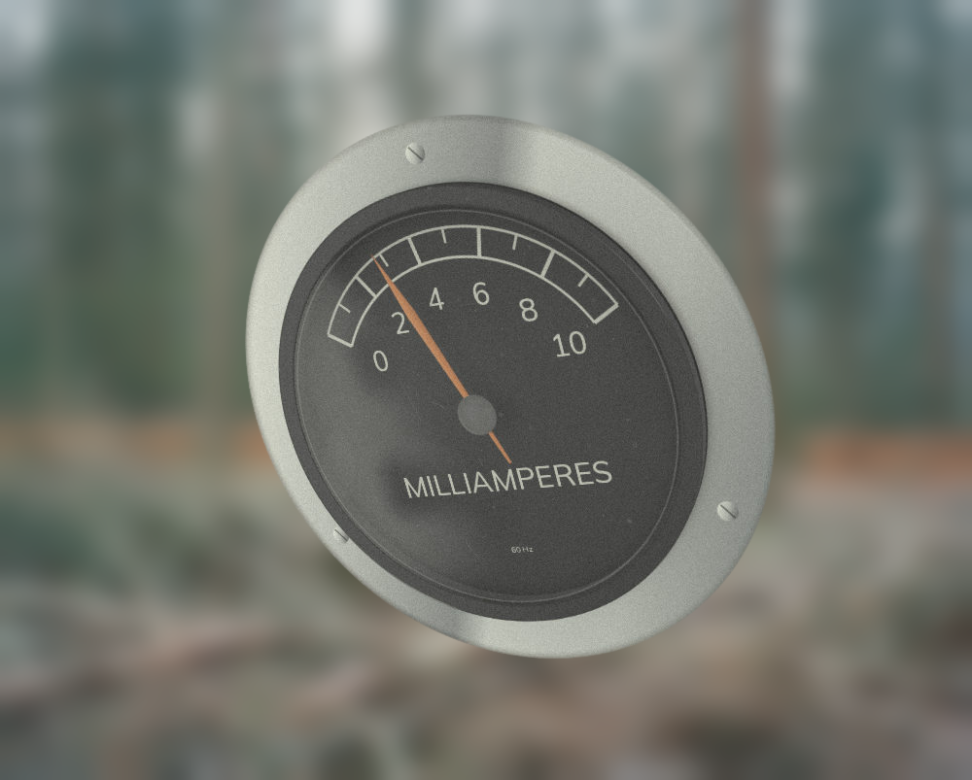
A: 3 mA
